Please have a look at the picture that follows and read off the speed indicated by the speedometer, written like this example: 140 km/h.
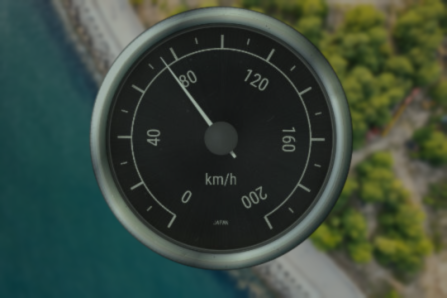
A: 75 km/h
